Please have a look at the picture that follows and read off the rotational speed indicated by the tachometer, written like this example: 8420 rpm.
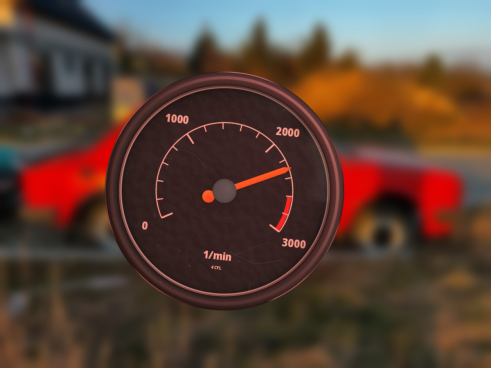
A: 2300 rpm
